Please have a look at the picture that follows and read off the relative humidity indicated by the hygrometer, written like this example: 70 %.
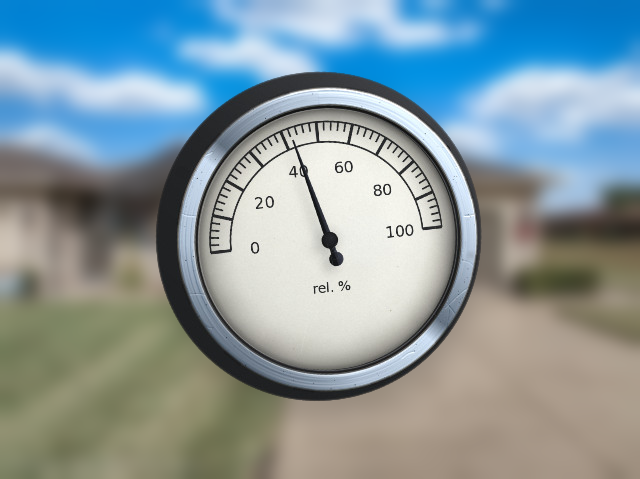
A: 42 %
